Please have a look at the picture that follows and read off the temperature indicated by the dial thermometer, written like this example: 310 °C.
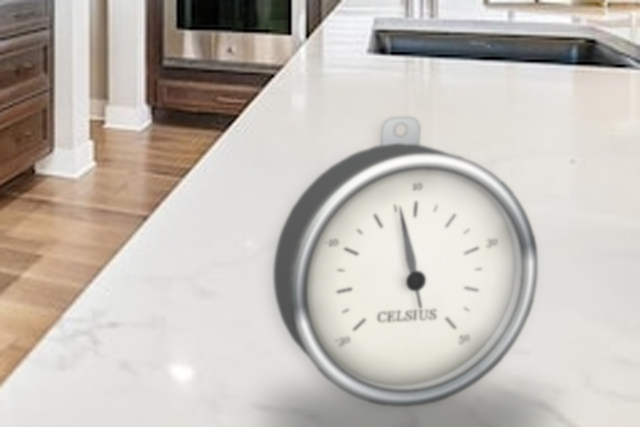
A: 5 °C
